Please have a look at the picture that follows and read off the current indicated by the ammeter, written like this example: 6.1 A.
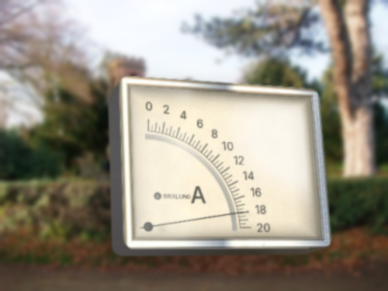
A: 18 A
